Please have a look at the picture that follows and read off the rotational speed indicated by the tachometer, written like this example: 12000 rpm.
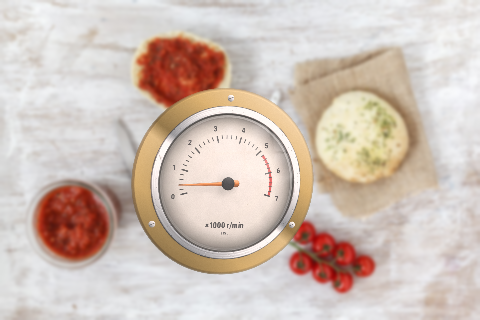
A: 400 rpm
